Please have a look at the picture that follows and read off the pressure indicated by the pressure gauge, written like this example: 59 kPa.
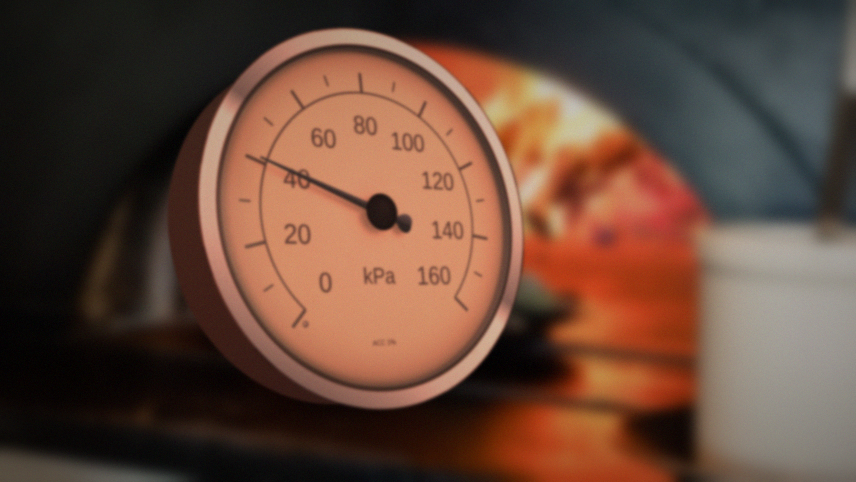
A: 40 kPa
